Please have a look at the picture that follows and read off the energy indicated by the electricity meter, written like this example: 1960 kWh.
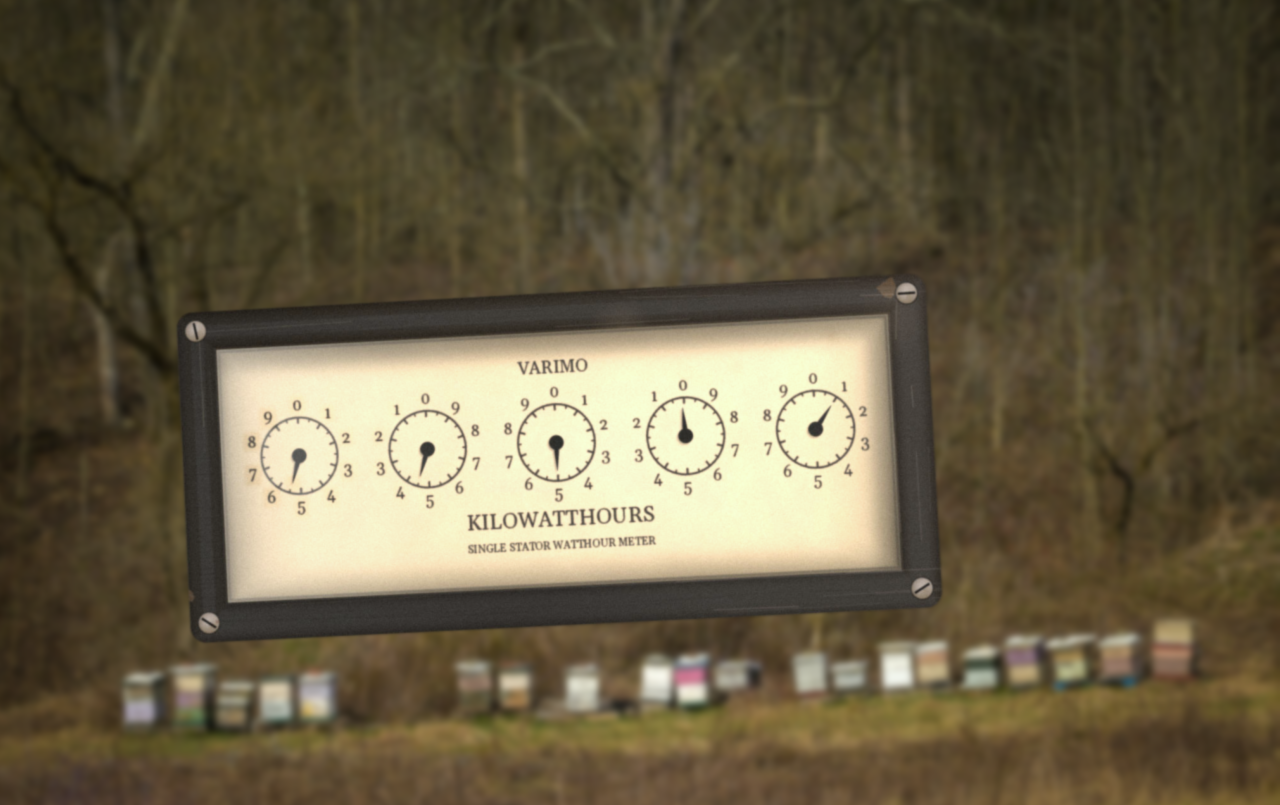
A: 54501 kWh
